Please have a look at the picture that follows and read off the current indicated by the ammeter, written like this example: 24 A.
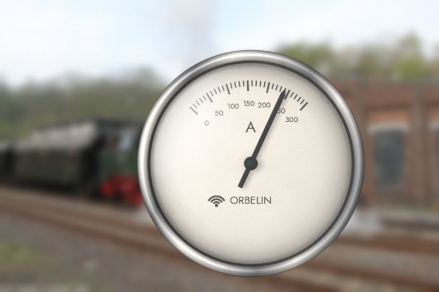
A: 240 A
